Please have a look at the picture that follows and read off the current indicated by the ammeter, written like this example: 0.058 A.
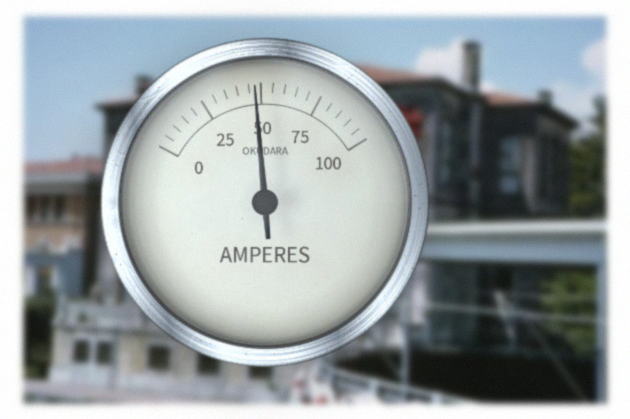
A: 47.5 A
